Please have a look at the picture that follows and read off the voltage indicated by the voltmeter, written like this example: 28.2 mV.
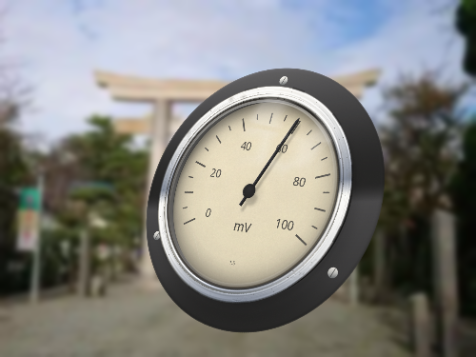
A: 60 mV
